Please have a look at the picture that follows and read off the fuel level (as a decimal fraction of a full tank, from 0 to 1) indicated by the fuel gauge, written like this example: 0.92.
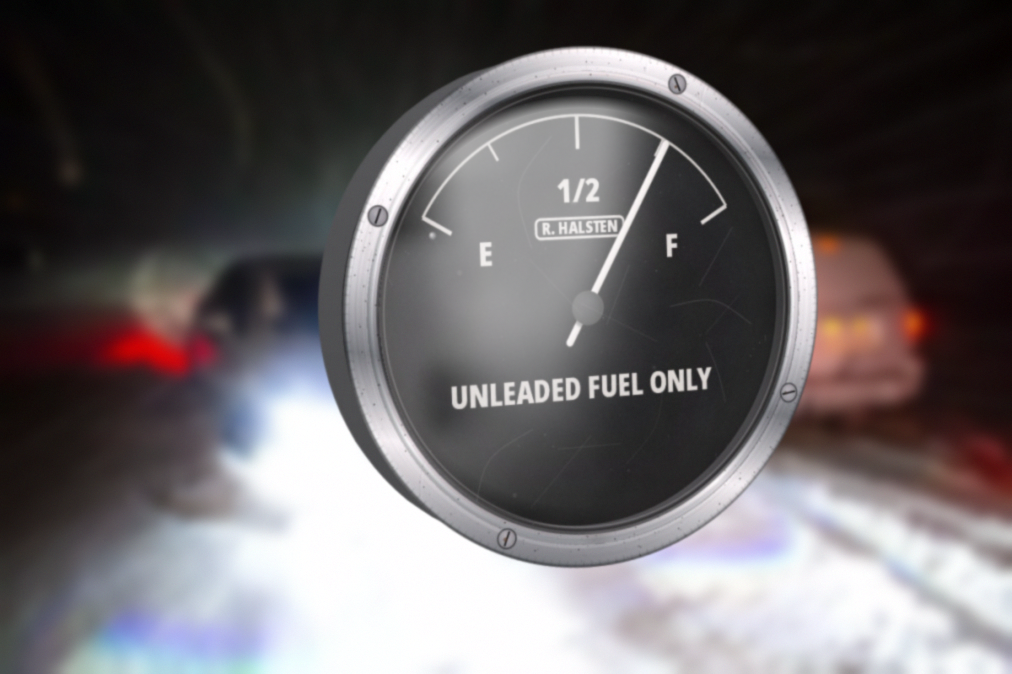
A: 0.75
